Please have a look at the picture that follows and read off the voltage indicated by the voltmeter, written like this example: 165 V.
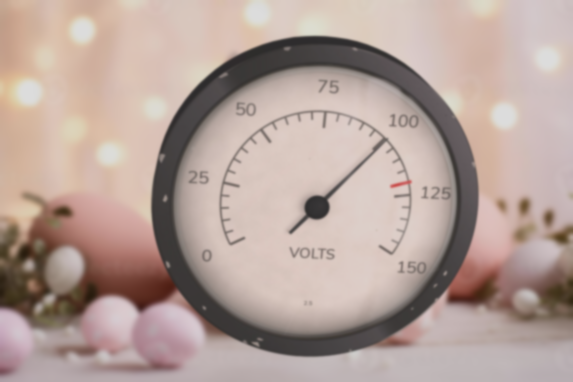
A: 100 V
